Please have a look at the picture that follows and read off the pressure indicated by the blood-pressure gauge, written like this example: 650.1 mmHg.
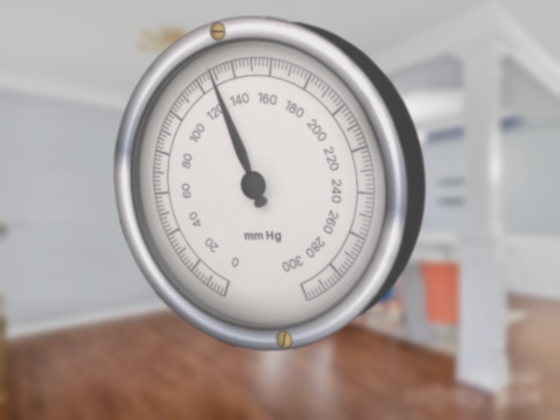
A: 130 mmHg
